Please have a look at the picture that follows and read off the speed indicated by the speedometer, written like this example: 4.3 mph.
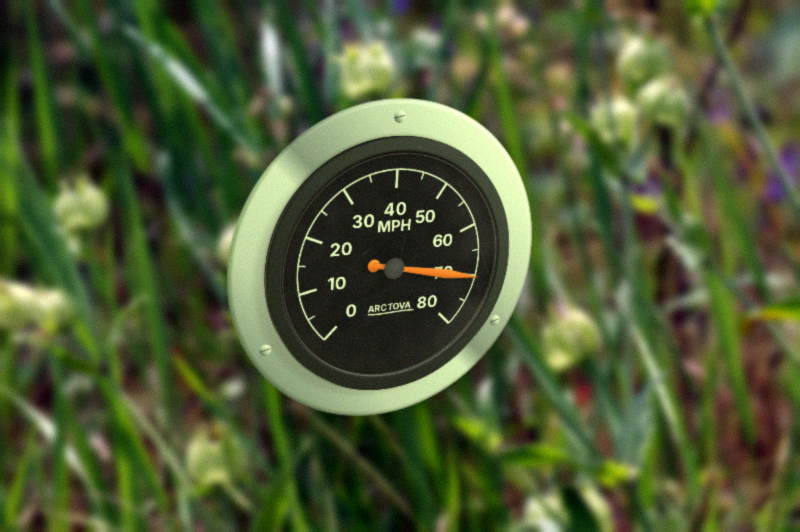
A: 70 mph
